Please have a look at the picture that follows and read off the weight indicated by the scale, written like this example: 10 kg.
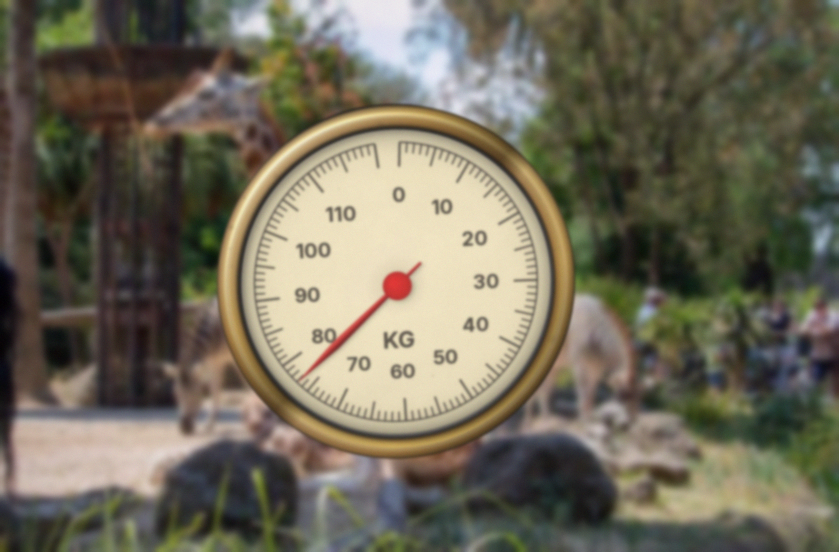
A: 77 kg
